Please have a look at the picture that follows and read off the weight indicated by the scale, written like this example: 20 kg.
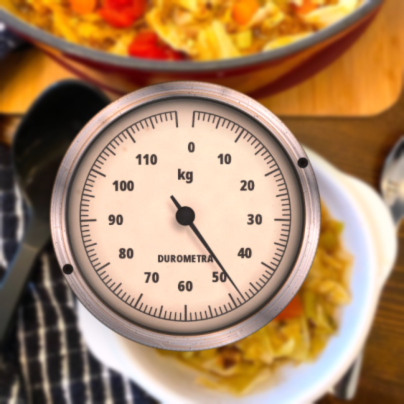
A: 48 kg
